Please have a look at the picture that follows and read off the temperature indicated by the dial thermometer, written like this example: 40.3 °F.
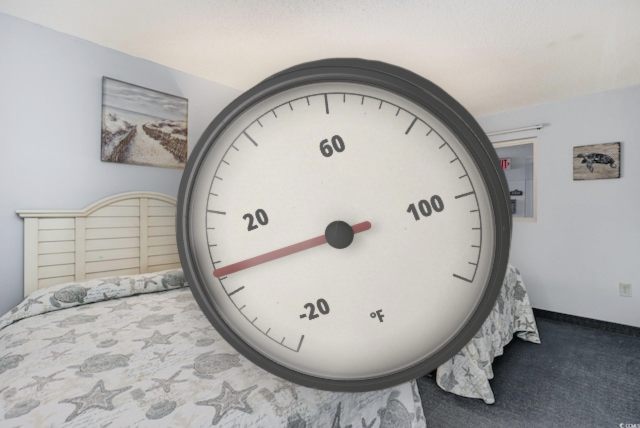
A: 6 °F
